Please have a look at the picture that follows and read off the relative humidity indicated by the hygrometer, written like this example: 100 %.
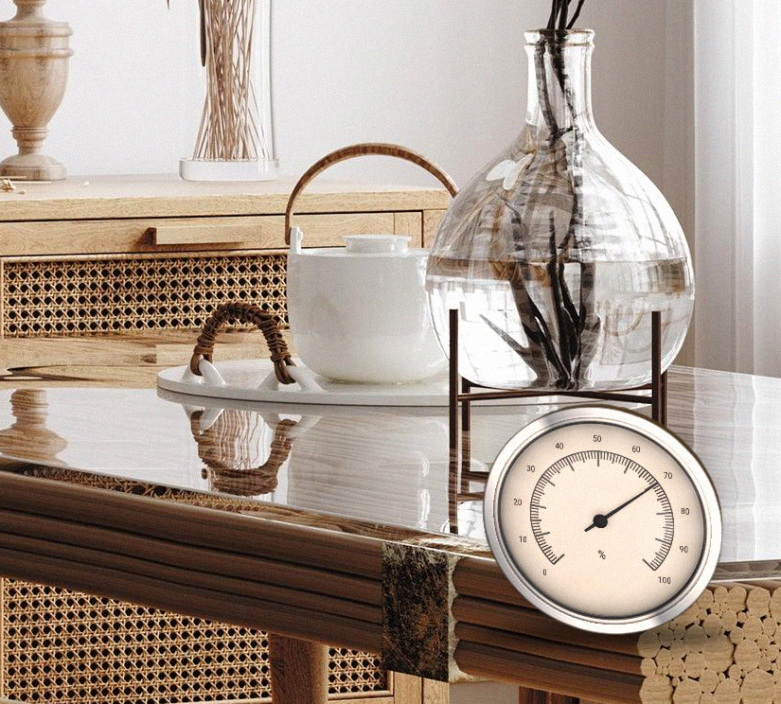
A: 70 %
